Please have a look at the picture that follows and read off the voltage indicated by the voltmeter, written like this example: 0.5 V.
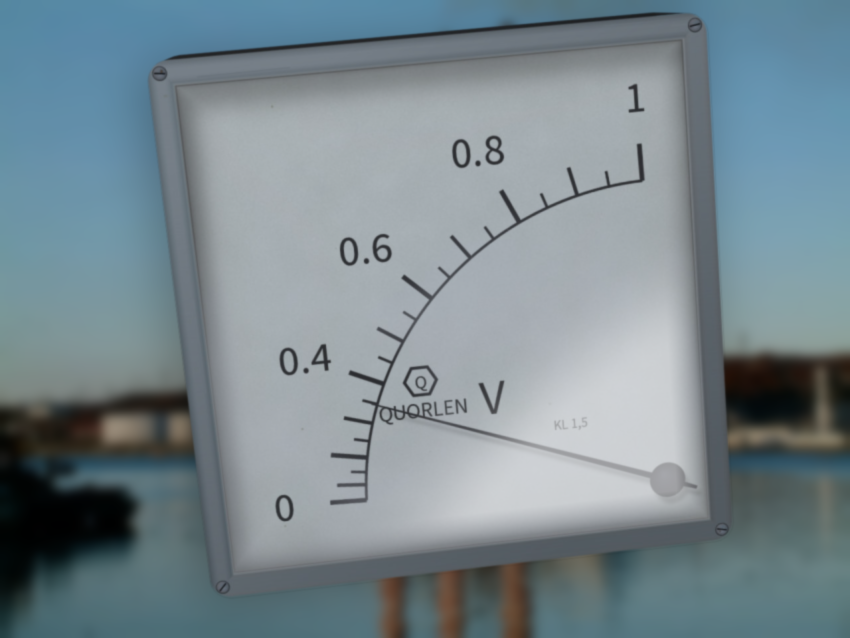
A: 0.35 V
